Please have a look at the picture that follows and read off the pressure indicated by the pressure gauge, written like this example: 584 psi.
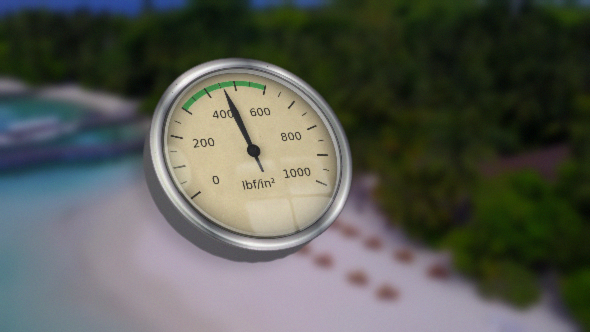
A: 450 psi
